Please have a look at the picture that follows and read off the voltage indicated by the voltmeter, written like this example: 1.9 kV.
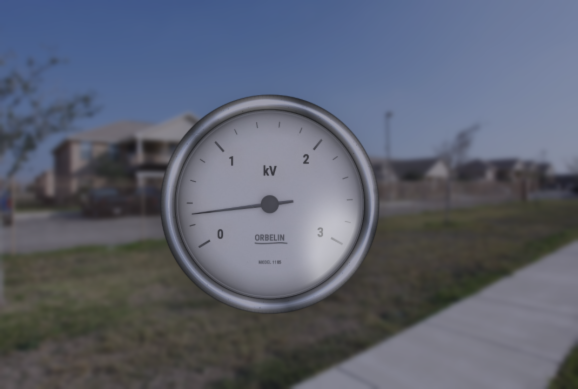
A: 0.3 kV
